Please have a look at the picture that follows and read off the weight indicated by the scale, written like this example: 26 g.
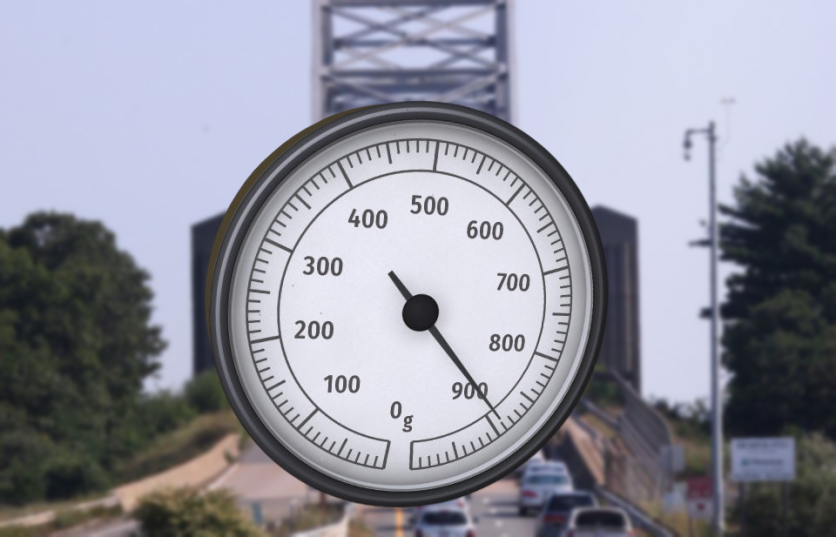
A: 890 g
